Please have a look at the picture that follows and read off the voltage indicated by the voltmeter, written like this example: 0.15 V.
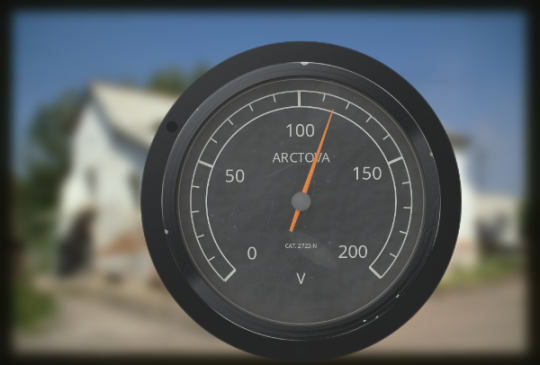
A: 115 V
